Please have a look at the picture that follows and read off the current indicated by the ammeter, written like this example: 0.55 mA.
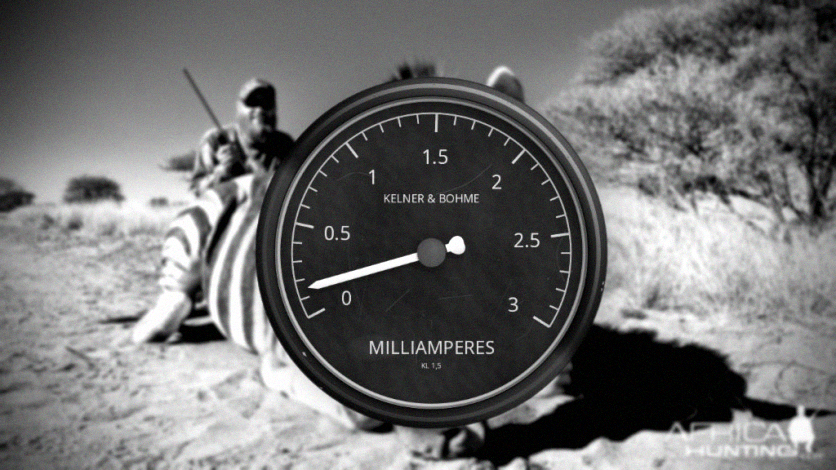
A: 0.15 mA
